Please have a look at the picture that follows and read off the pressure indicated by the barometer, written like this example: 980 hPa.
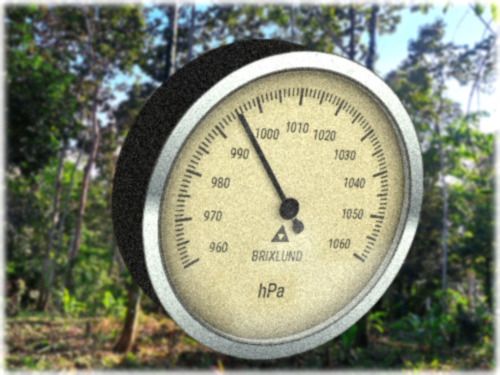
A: 995 hPa
